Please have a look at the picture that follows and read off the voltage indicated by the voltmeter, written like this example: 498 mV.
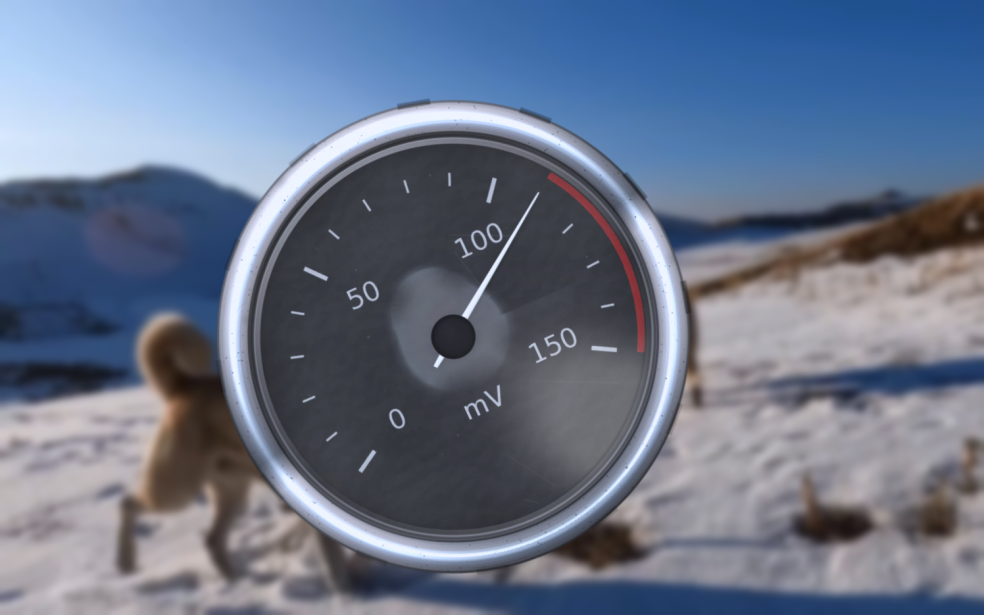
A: 110 mV
